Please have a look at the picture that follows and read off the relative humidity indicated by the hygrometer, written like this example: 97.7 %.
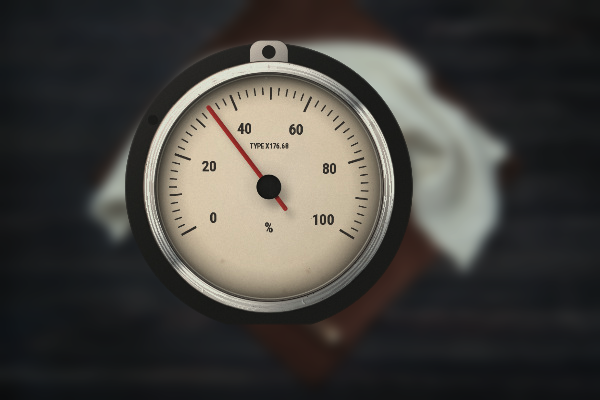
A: 34 %
